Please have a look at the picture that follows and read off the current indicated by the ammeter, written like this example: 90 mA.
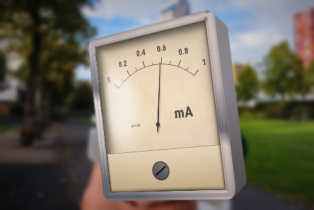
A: 0.6 mA
